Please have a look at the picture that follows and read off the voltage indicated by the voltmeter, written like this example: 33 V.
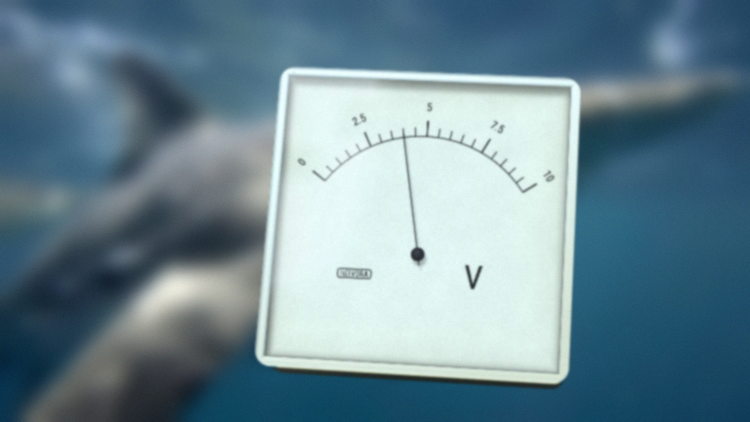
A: 4 V
